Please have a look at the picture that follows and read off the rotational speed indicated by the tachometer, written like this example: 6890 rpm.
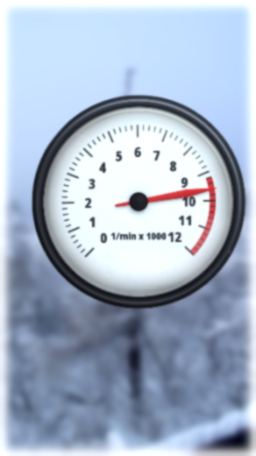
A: 9600 rpm
